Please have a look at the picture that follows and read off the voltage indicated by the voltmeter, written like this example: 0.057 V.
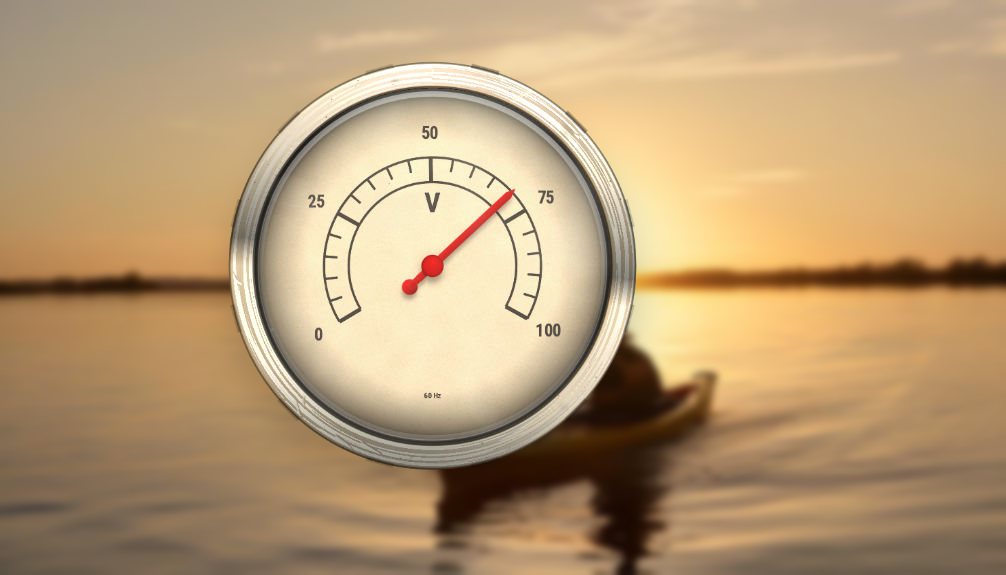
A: 70 V
